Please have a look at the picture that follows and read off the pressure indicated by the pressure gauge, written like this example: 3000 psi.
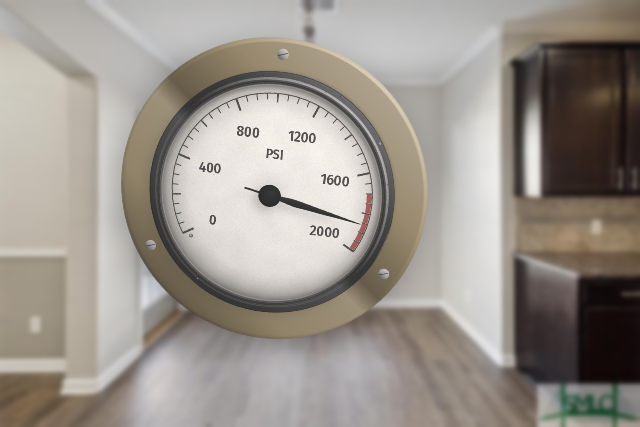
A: 1850 psi
